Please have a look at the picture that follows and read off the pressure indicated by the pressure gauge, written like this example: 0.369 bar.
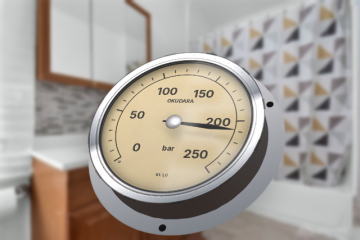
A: 210 bar
